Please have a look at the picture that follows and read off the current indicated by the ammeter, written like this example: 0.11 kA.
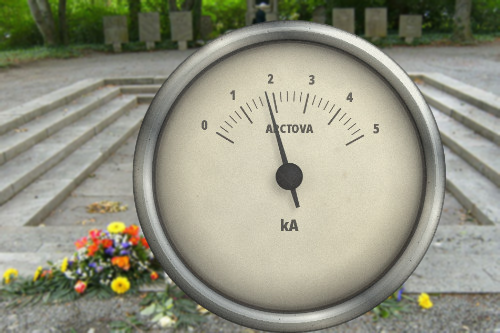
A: 1.8 kA
